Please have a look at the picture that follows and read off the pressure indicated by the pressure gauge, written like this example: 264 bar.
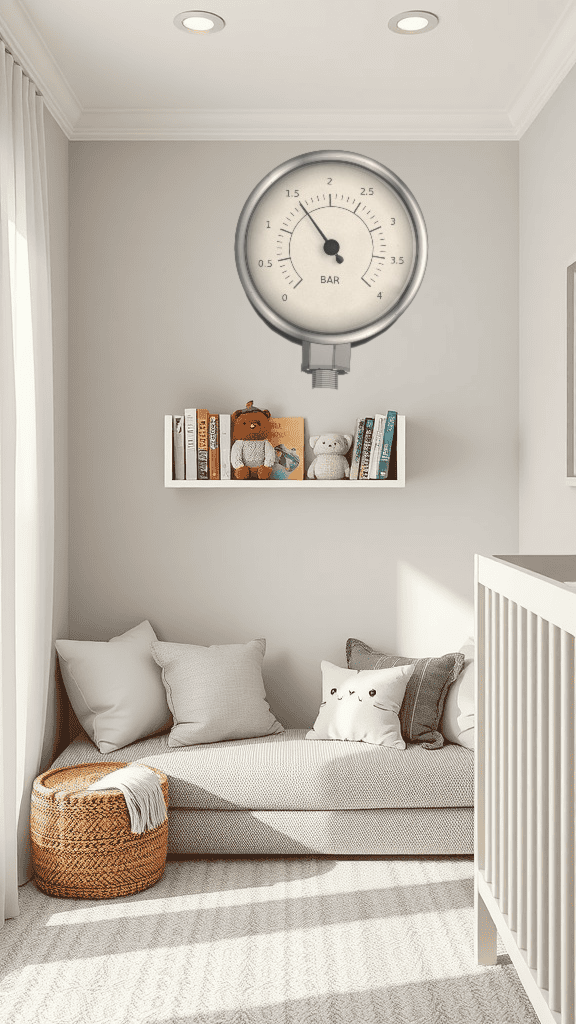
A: 1.5 bar
